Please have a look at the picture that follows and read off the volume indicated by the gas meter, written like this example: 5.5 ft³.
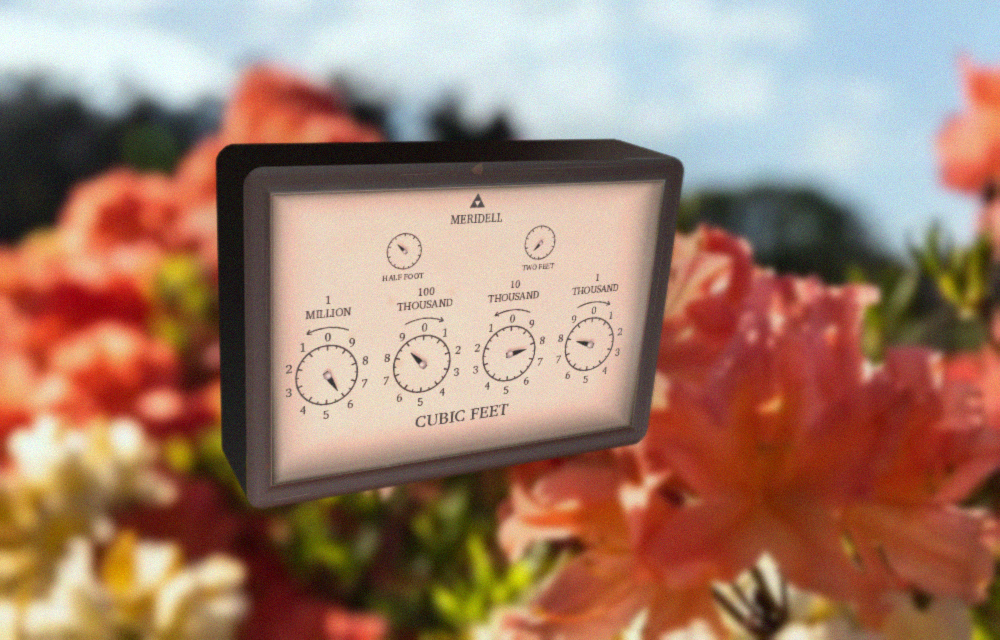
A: 587800 ft³
